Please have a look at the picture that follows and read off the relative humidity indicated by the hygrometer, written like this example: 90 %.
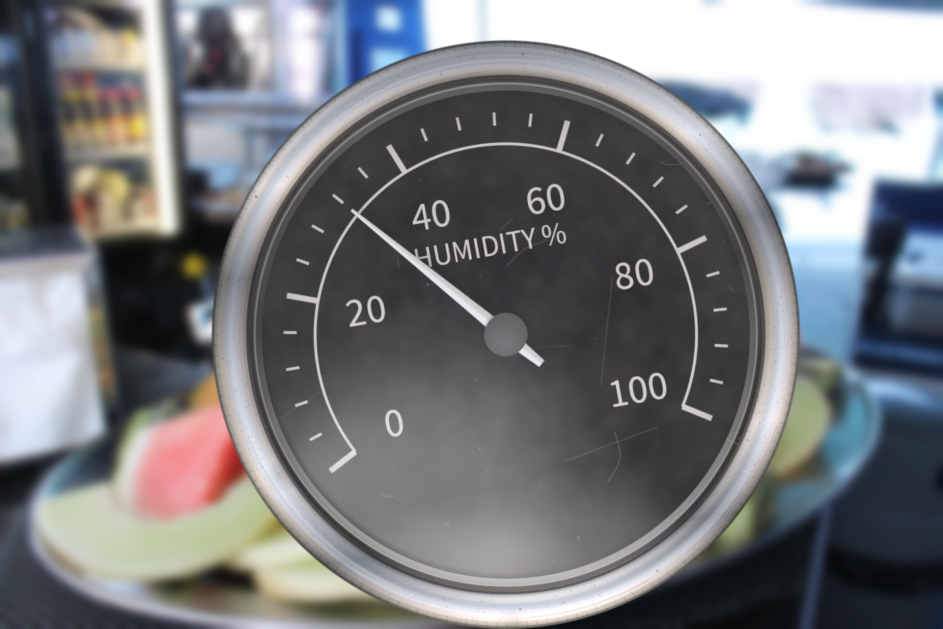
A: 32 %
